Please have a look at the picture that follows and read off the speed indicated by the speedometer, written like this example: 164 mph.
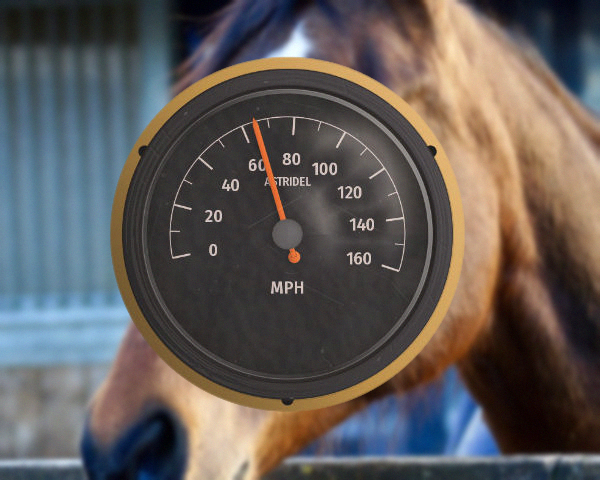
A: 65 mph
